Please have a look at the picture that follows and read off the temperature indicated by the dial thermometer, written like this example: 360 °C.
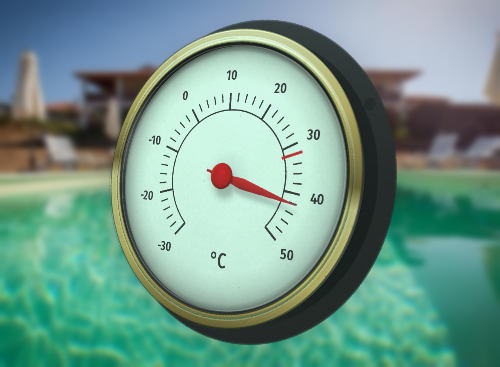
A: 42 °C
